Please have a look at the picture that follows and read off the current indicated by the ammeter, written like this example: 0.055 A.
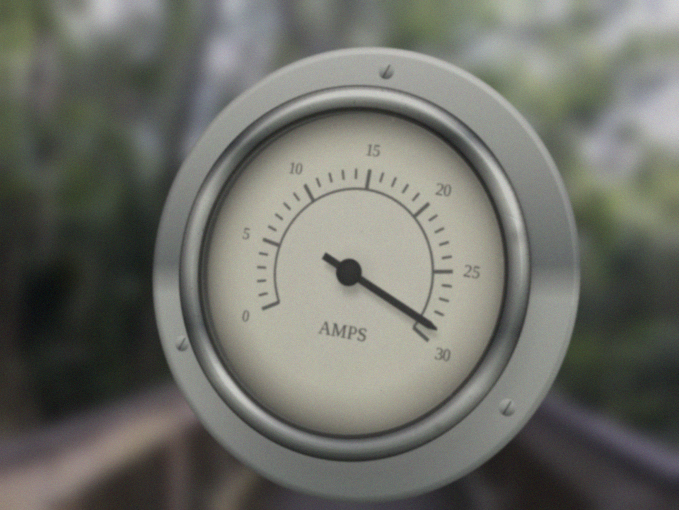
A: 29 A
